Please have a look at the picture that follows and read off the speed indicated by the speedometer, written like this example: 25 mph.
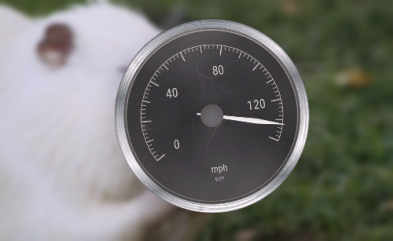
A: 132 mph
